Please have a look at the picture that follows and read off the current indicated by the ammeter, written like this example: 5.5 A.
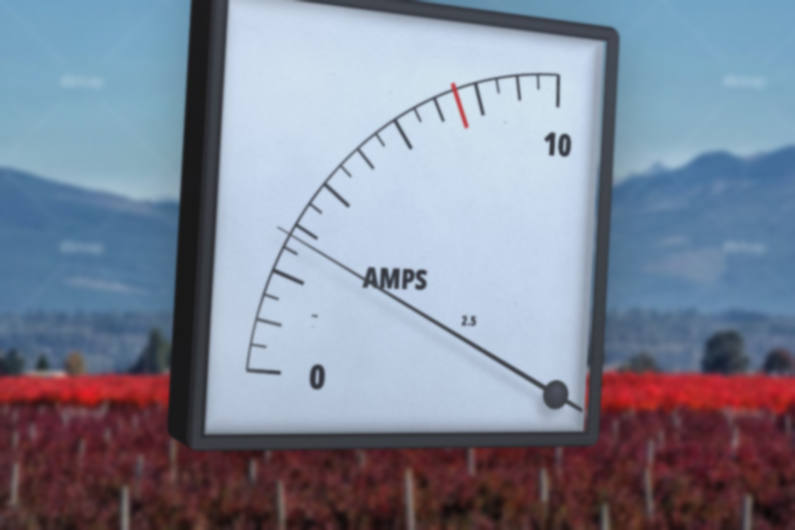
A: 2.75 A
